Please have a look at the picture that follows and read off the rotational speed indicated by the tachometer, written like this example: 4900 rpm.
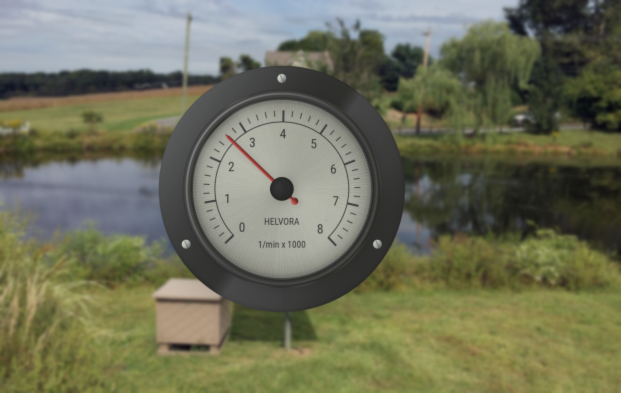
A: 2600 rpm
